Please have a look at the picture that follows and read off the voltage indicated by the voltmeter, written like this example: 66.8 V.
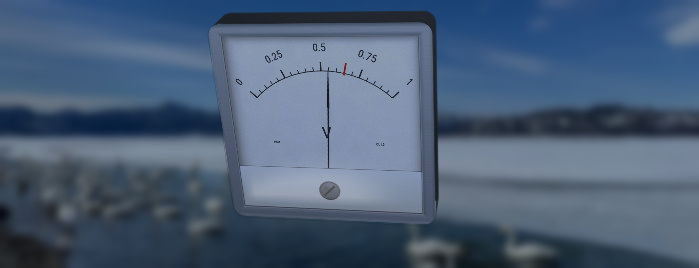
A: 0.55 V
